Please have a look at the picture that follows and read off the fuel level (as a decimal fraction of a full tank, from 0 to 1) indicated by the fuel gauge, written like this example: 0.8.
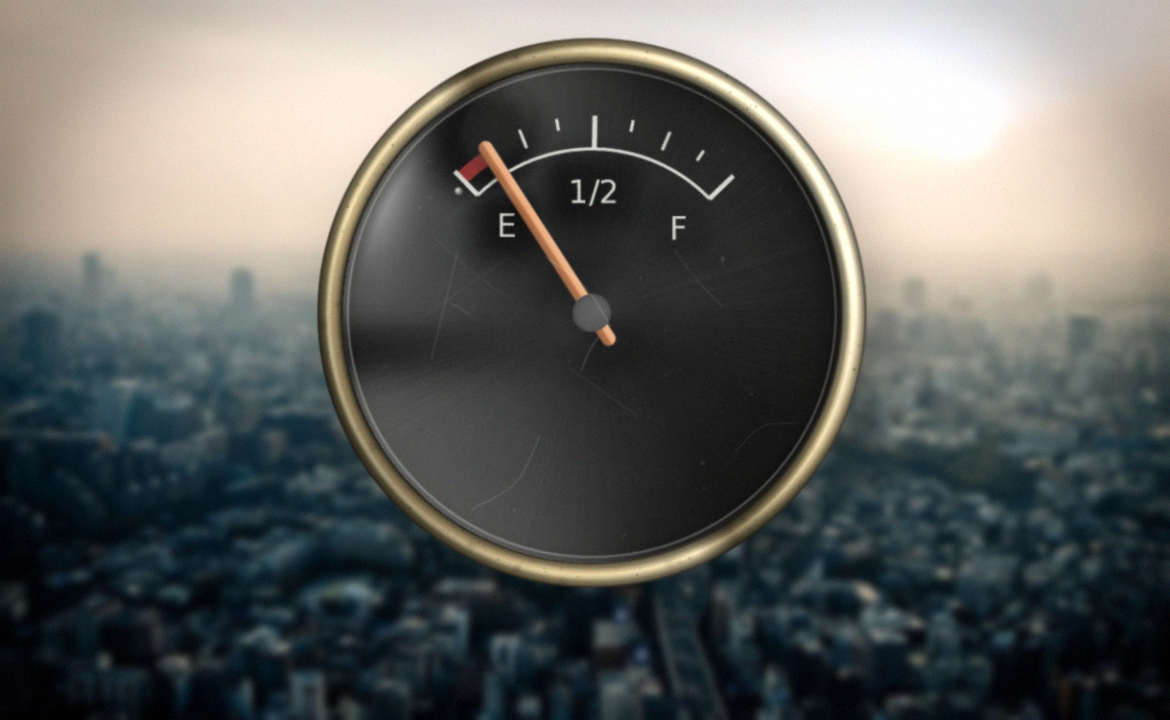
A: 0.125
